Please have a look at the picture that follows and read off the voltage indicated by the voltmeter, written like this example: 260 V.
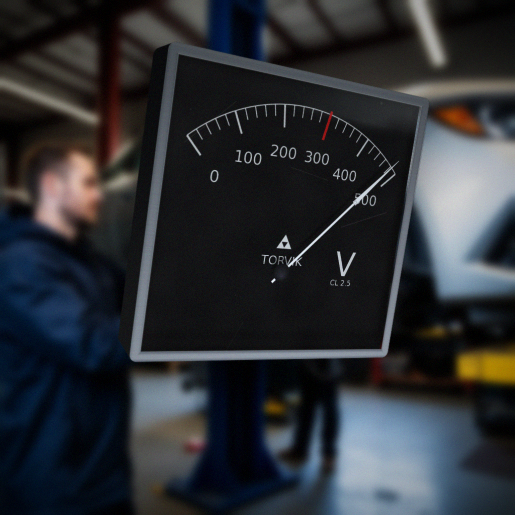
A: 480 V
